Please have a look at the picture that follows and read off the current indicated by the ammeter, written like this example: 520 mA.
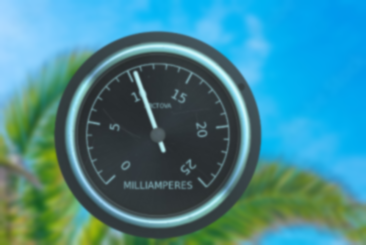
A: 10.5 mA
